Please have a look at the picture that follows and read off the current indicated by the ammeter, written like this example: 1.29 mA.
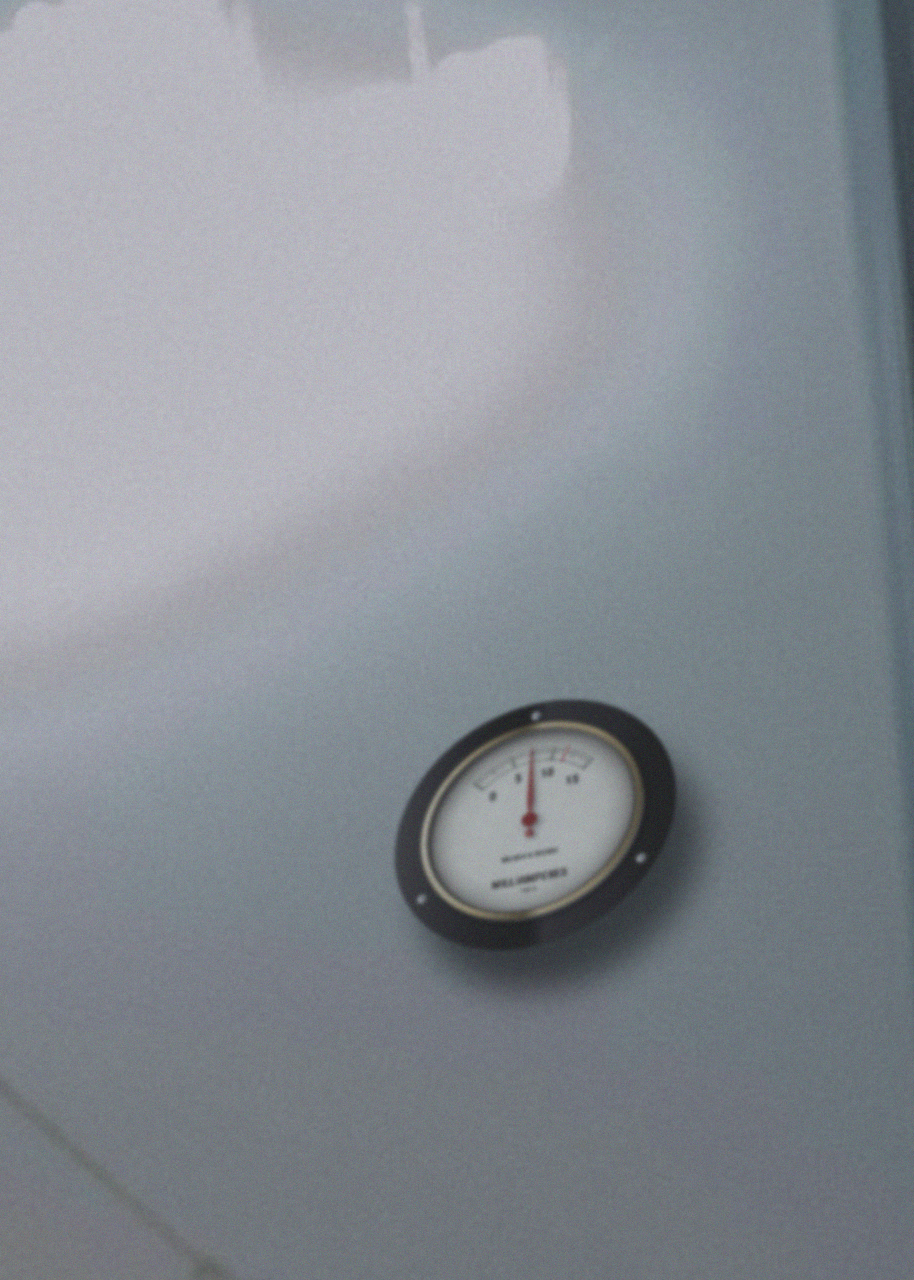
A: 7.5 mA
